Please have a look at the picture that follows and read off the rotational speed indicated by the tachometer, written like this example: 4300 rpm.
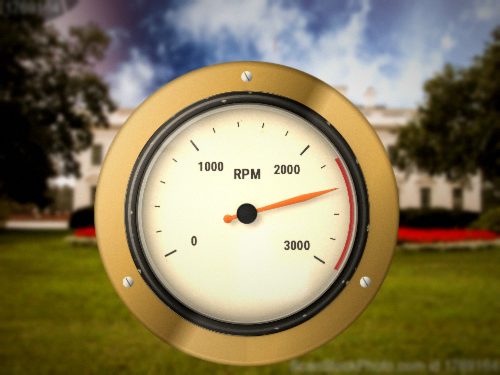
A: 2400 rpm
